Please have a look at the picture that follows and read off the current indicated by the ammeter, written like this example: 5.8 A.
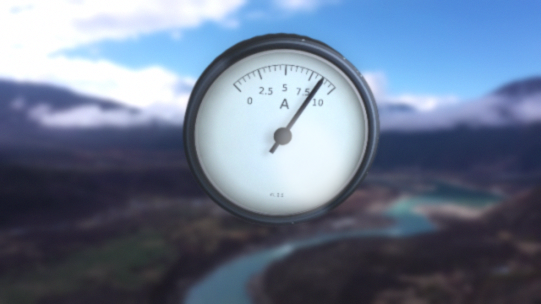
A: 8.5 A
